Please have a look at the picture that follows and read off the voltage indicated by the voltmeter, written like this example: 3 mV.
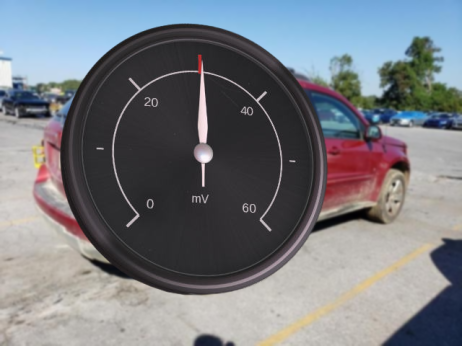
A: 30 mV
